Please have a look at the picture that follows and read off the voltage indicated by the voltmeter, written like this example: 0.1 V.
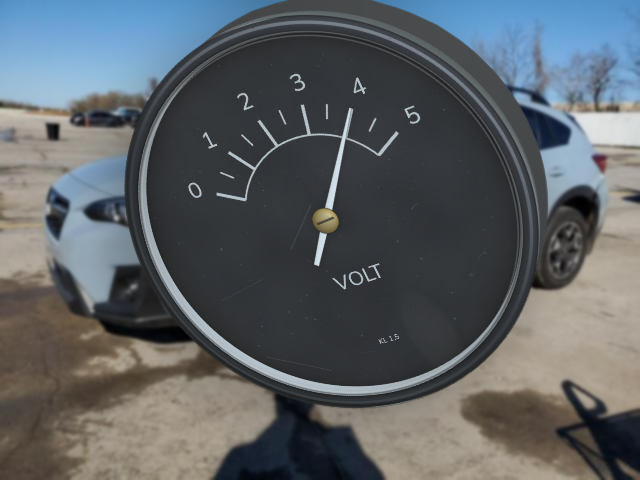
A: 4 V
